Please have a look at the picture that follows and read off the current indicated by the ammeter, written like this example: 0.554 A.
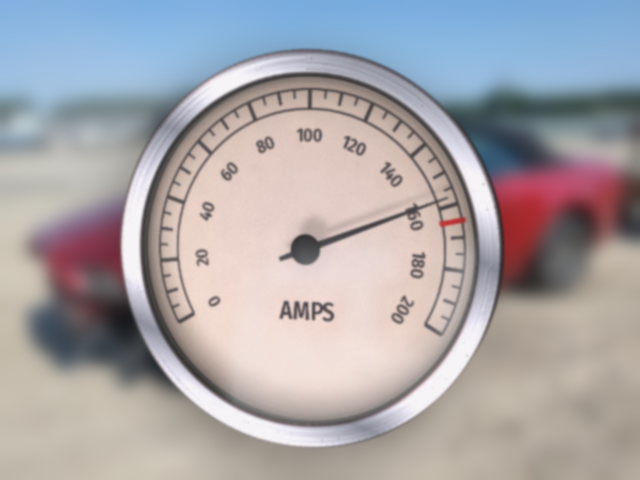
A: 157.5 A
